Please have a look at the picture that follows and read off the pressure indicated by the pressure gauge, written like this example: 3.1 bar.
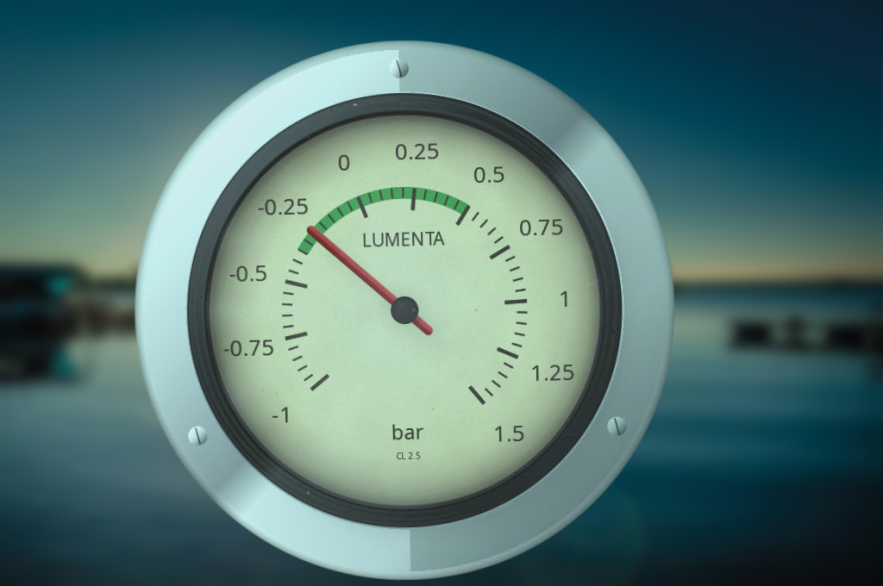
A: -0.25 bar
